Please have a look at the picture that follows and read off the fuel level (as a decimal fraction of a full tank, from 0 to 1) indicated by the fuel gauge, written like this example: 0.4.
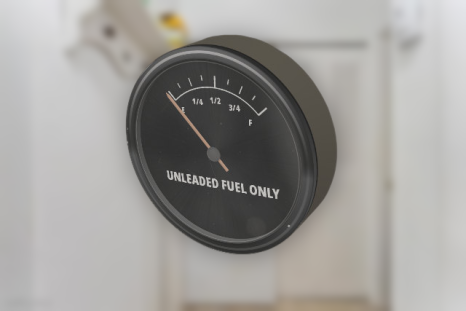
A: 0
